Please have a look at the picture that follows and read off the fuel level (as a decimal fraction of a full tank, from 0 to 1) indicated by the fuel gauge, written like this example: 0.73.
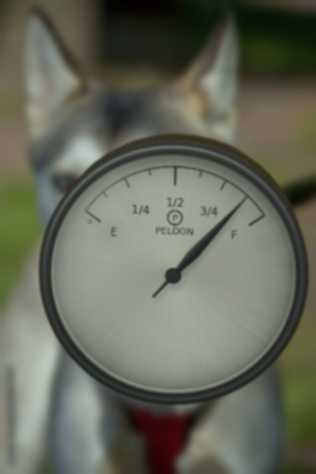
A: 0.875
